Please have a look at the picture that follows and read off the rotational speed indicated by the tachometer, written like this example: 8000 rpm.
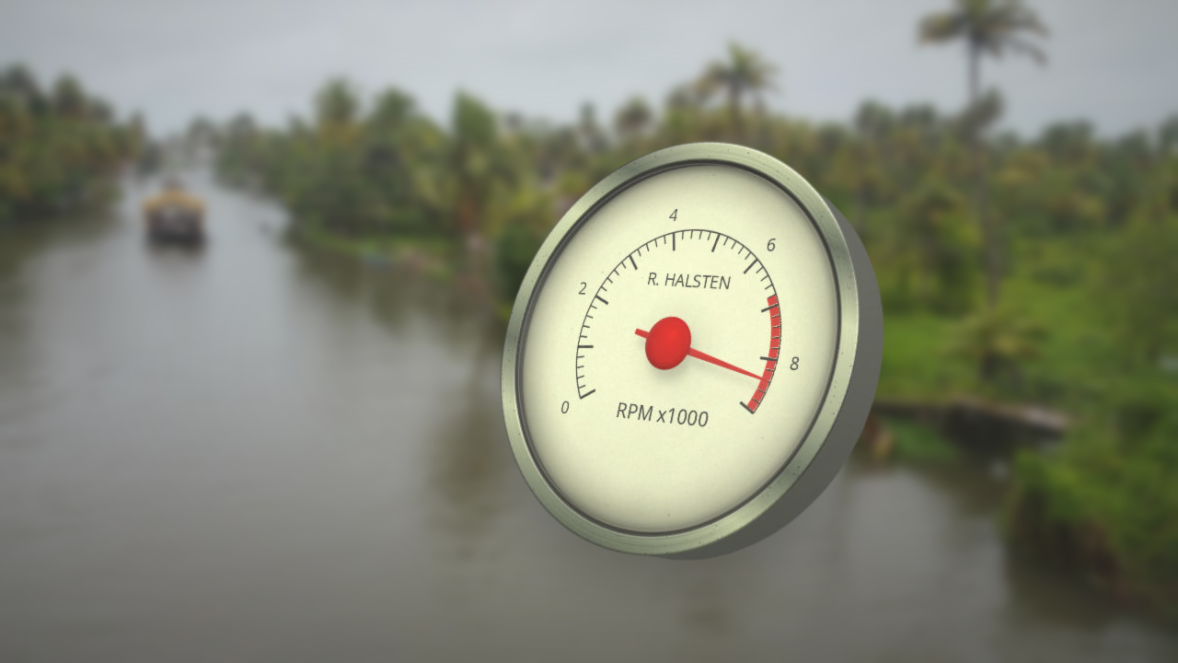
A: 8400 rpm
